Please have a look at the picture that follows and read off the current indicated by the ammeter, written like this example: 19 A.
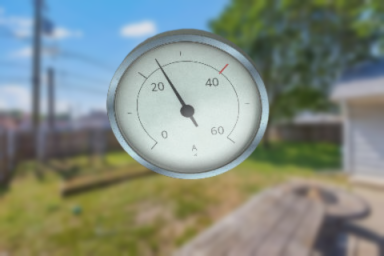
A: 25 A
